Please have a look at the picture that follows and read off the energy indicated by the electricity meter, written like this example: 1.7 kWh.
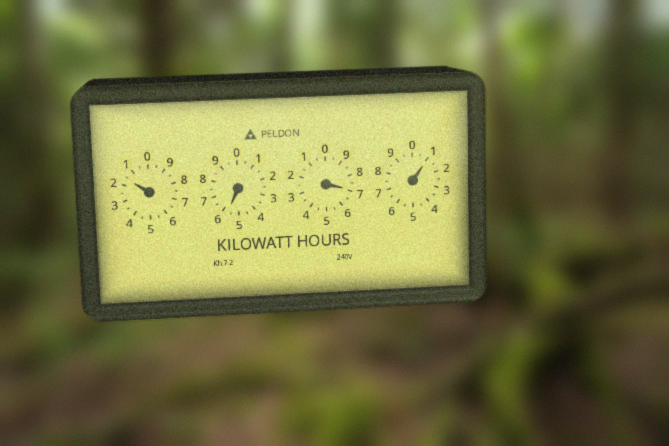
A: 1571 kWh
